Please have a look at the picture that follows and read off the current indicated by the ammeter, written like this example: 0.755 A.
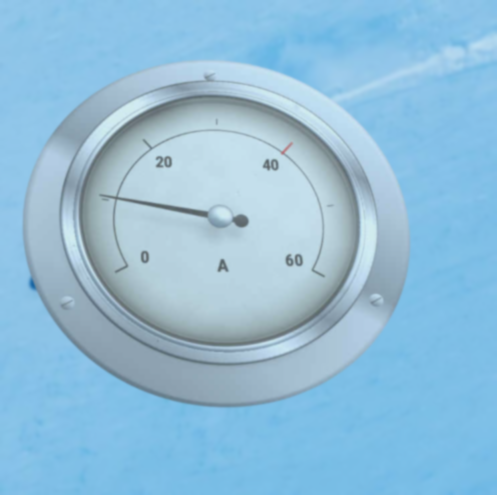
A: 10 A
